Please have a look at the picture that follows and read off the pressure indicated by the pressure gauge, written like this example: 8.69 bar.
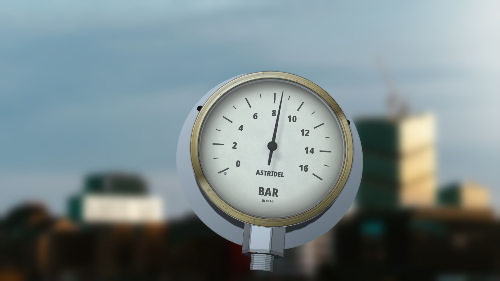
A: 8.5 bar
